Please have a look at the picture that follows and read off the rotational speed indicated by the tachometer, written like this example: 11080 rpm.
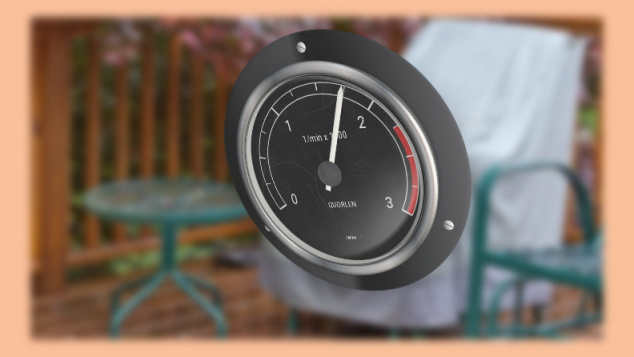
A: 1750 rpm
